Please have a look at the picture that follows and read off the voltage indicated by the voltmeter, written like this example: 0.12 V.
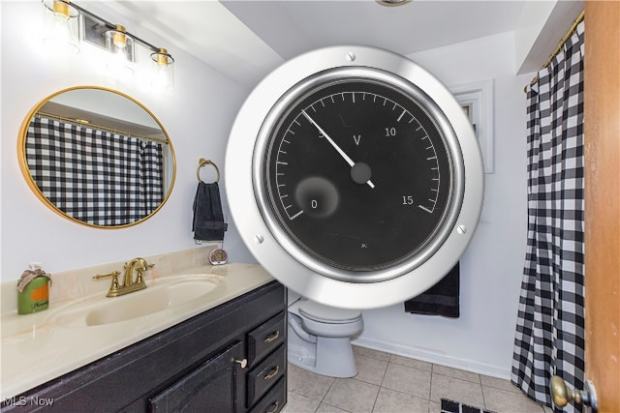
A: 5 V
